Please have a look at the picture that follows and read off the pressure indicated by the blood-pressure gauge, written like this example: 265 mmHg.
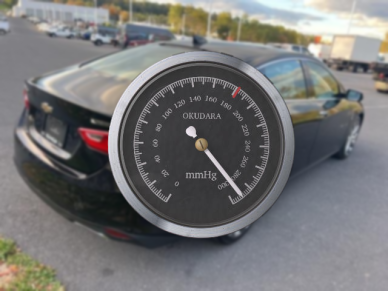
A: 290 mmHg
